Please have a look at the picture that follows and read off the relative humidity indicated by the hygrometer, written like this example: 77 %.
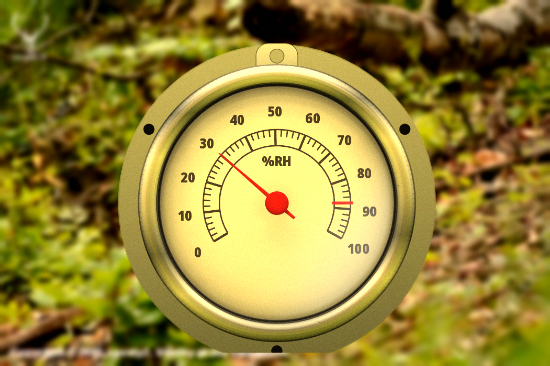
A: 30 %
